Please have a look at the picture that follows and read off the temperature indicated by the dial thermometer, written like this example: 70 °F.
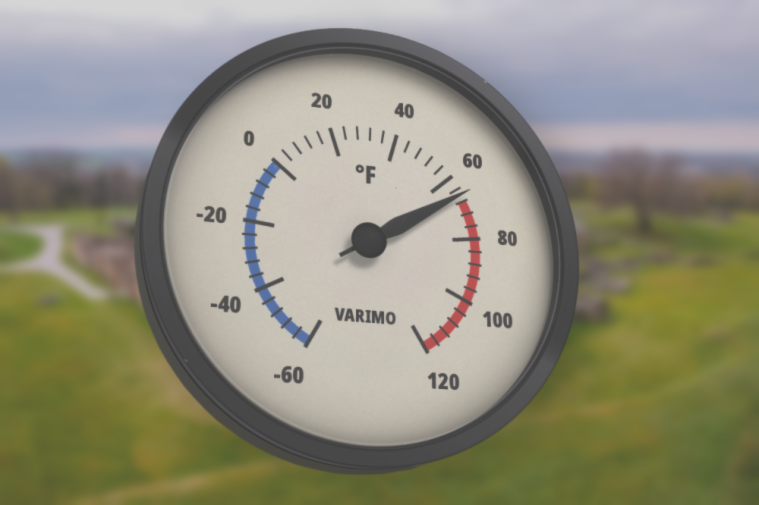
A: 66 °F
